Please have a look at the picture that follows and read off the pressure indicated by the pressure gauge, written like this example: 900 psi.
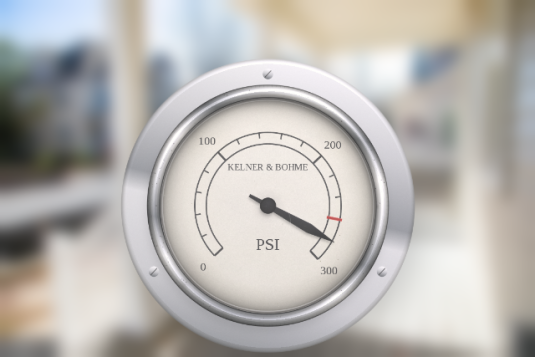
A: 280 psi
